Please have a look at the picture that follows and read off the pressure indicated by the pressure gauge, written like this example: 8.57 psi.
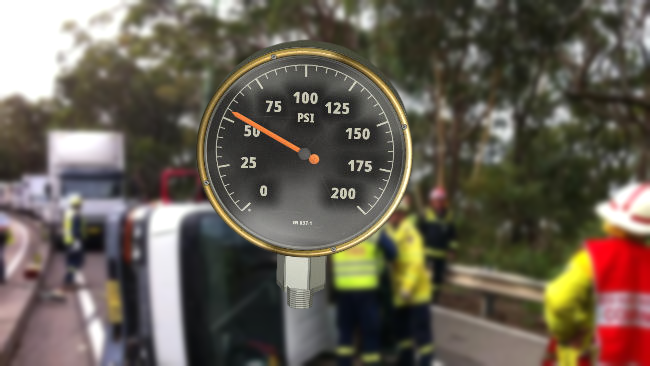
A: 55 psi
